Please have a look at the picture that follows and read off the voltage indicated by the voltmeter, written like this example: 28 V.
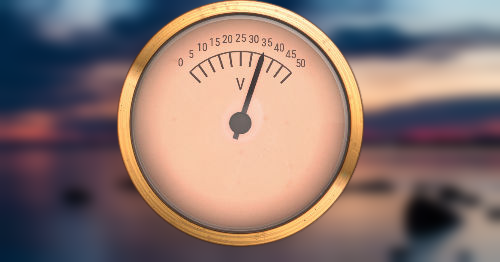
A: 35 V
